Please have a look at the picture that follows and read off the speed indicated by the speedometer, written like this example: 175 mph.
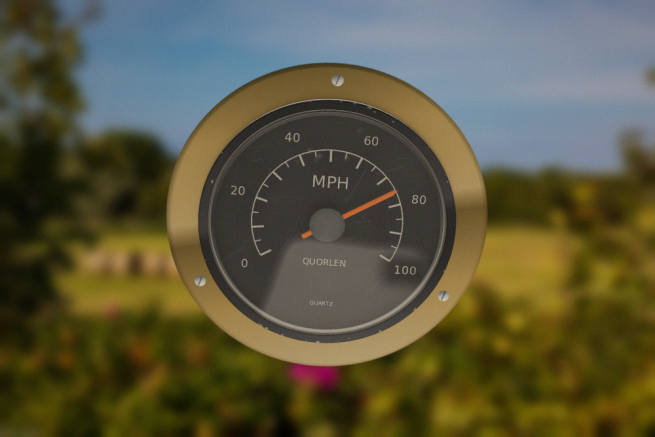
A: 75 mph
